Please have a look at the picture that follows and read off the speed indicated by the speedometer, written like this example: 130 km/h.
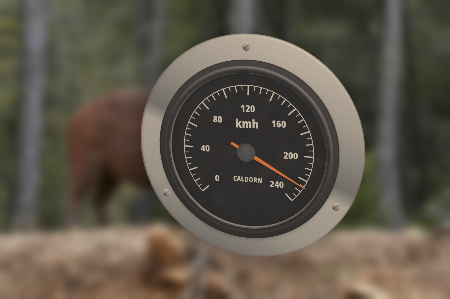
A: 225 km/h
